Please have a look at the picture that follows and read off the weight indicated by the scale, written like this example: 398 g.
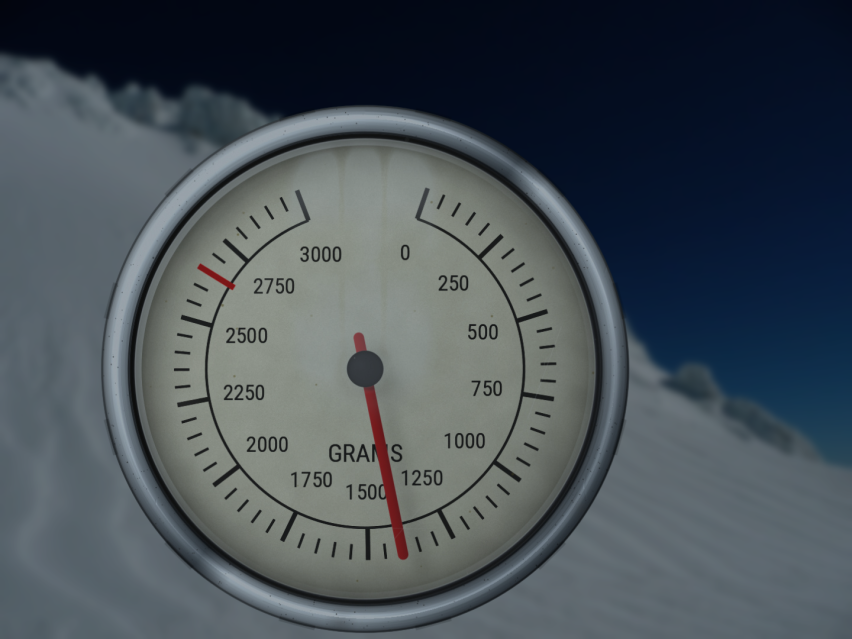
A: 1400 g
